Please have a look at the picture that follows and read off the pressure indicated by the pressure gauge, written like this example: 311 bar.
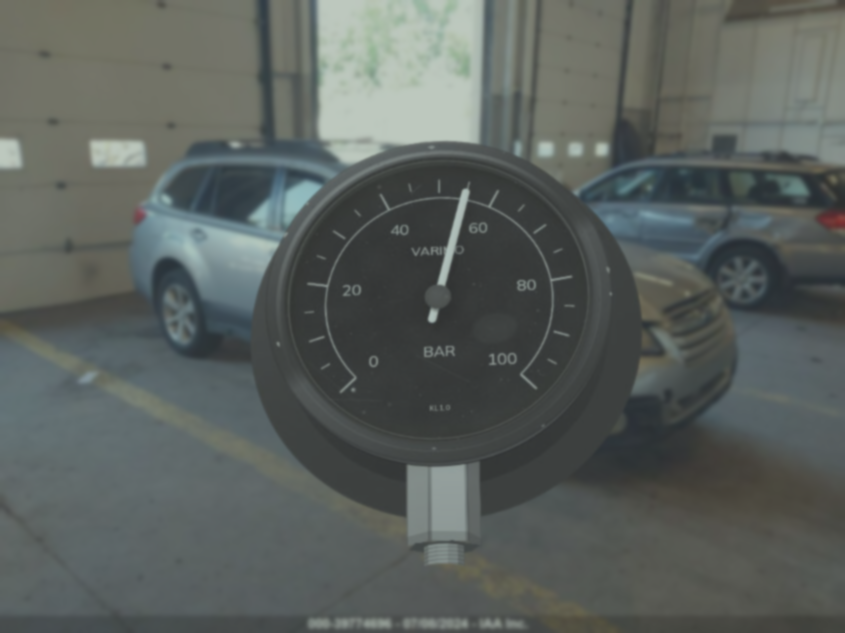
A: 55 bar
